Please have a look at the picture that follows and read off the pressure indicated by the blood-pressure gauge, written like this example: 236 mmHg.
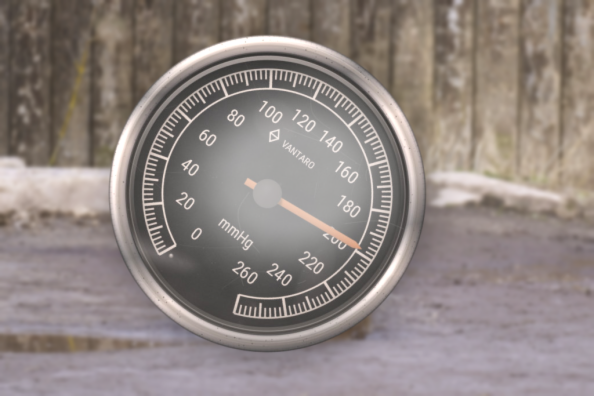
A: 198 mmHg
